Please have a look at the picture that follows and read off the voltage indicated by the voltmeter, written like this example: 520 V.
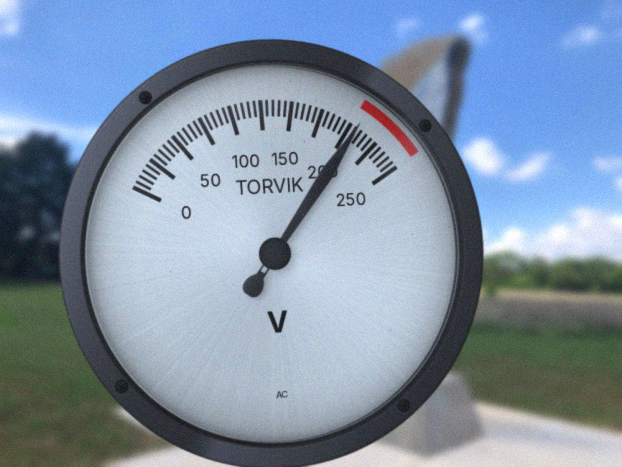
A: 205 V
